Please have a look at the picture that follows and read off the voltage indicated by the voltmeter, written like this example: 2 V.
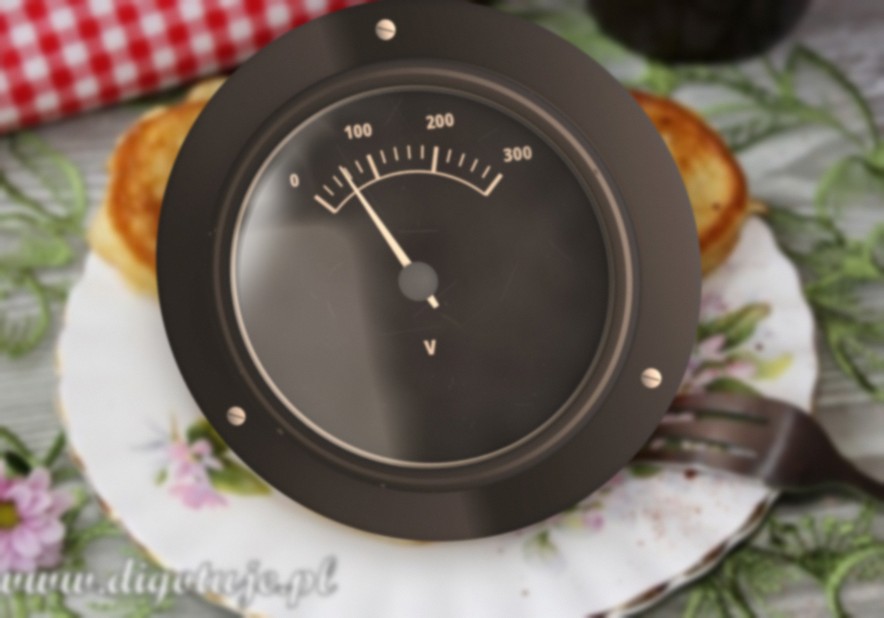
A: 60 V
